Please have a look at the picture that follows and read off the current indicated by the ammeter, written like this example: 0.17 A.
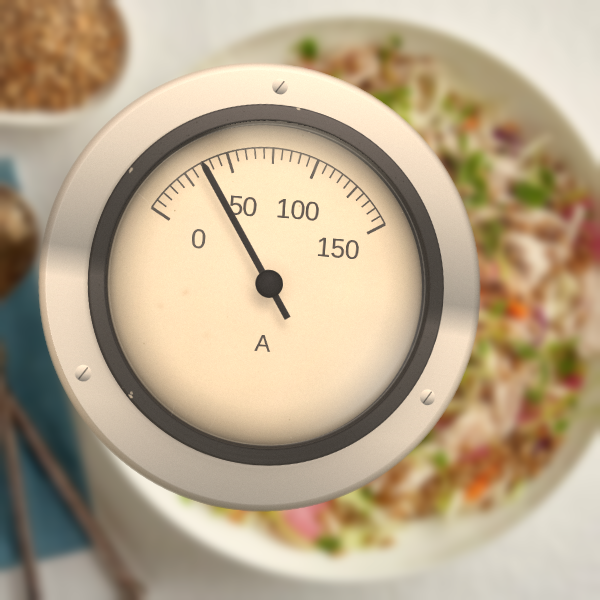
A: 35 A
